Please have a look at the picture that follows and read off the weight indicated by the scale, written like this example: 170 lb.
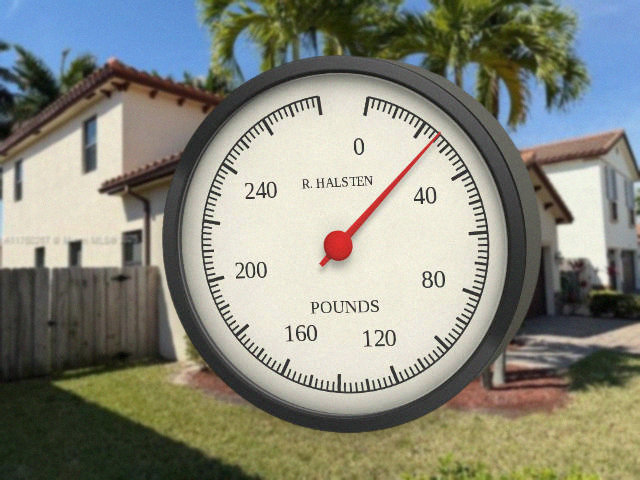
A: 26 lb
